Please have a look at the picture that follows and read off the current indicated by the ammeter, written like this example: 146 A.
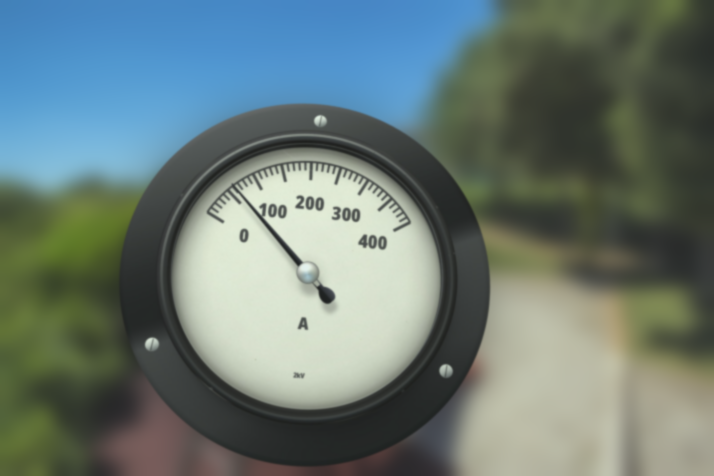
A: 60 A
